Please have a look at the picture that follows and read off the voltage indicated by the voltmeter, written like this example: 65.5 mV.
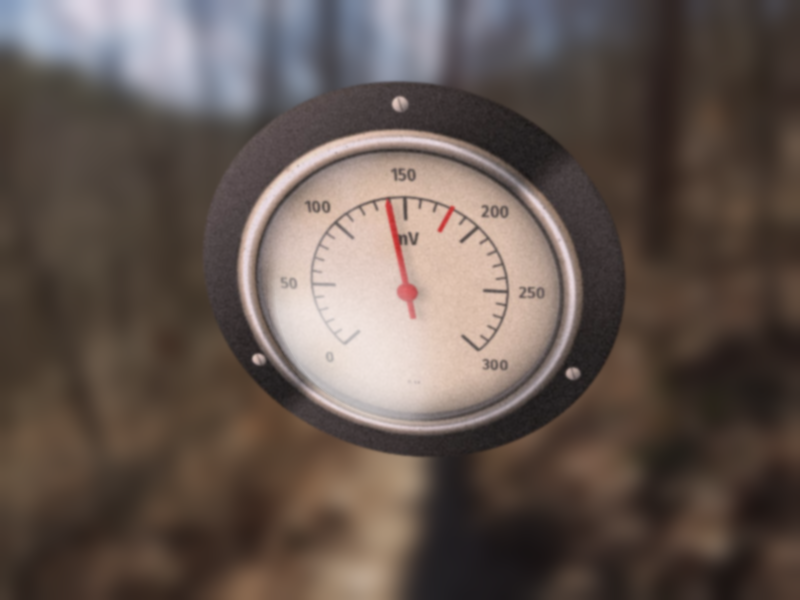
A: 140 mV
